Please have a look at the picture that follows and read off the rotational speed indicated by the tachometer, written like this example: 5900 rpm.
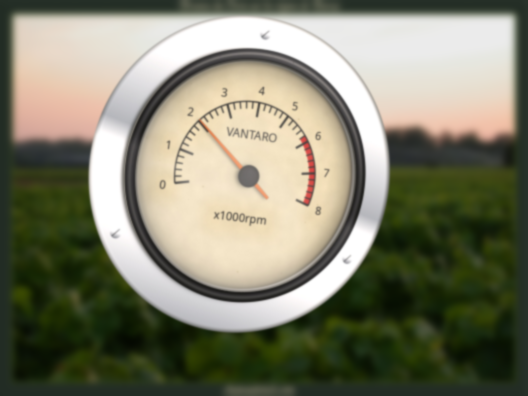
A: 2000 rpm
